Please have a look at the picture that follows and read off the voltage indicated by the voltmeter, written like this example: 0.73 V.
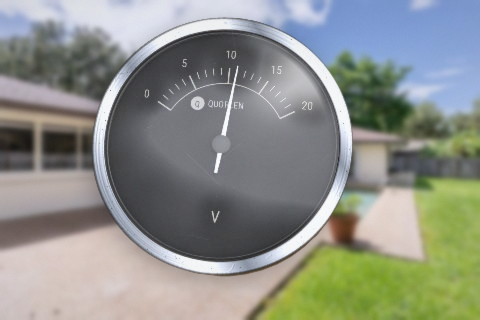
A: 11 V
